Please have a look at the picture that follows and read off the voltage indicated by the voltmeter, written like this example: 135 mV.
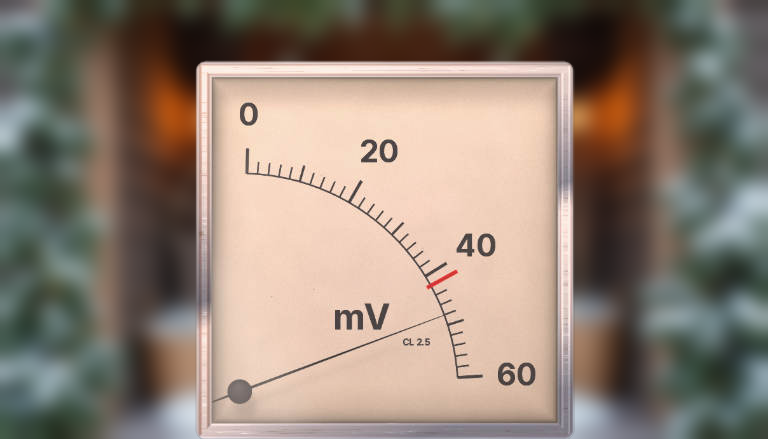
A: 48 mV
